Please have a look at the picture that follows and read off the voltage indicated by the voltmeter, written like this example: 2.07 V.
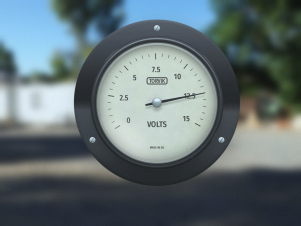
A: 12.5 V
